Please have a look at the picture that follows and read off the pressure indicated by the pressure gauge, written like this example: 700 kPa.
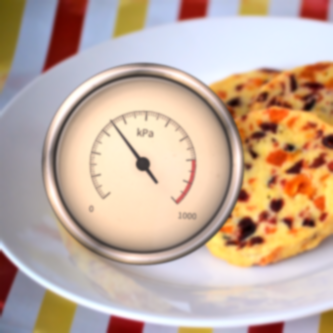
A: 350 kPa
